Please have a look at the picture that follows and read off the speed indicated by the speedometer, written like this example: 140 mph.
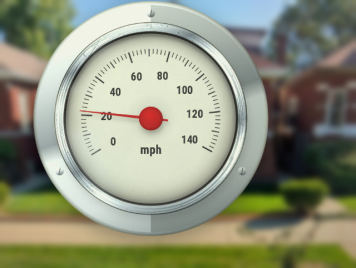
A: 22 mph
